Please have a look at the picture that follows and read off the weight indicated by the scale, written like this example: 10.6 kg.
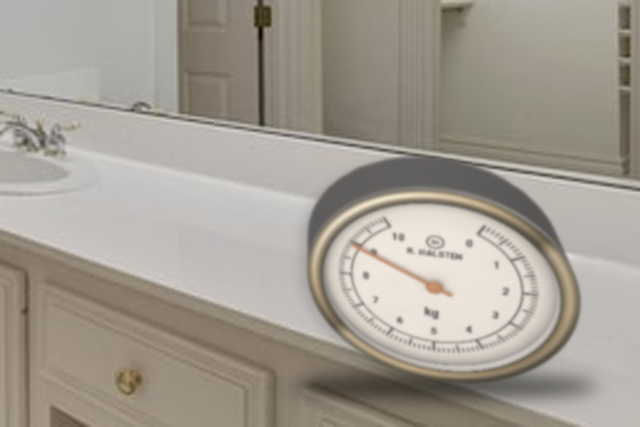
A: 9 kg
